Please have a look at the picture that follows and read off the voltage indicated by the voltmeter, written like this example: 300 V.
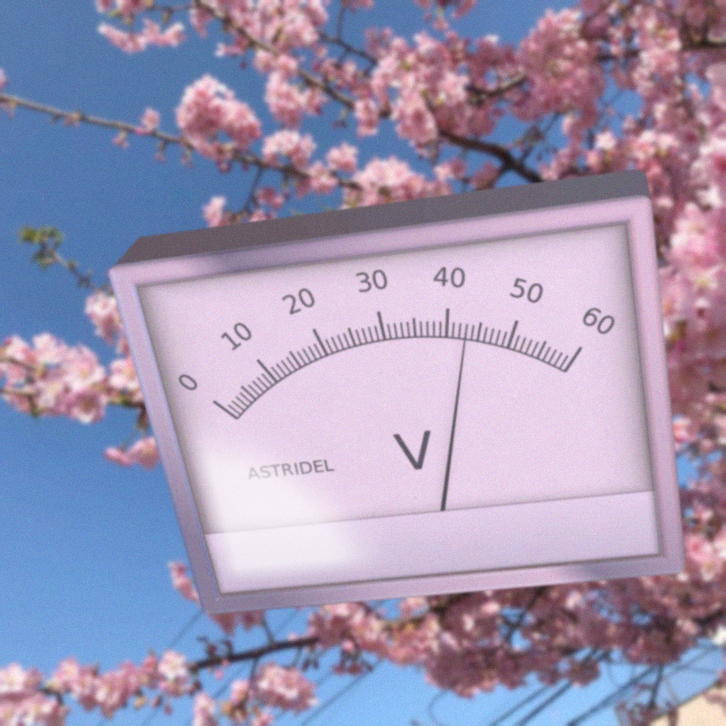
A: 43 V
